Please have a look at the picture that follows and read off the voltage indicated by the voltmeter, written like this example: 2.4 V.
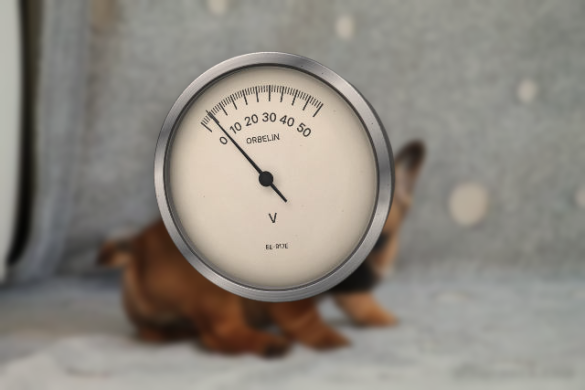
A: 5 V
